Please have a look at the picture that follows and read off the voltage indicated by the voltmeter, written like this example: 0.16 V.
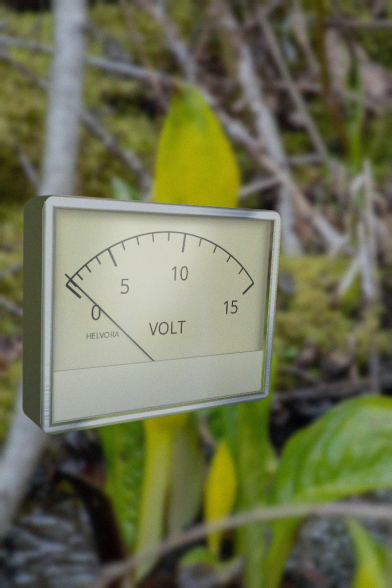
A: 1 V
